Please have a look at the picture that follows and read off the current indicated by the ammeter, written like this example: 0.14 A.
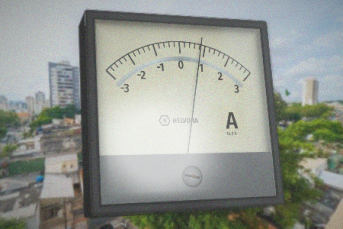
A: 0.8 A
